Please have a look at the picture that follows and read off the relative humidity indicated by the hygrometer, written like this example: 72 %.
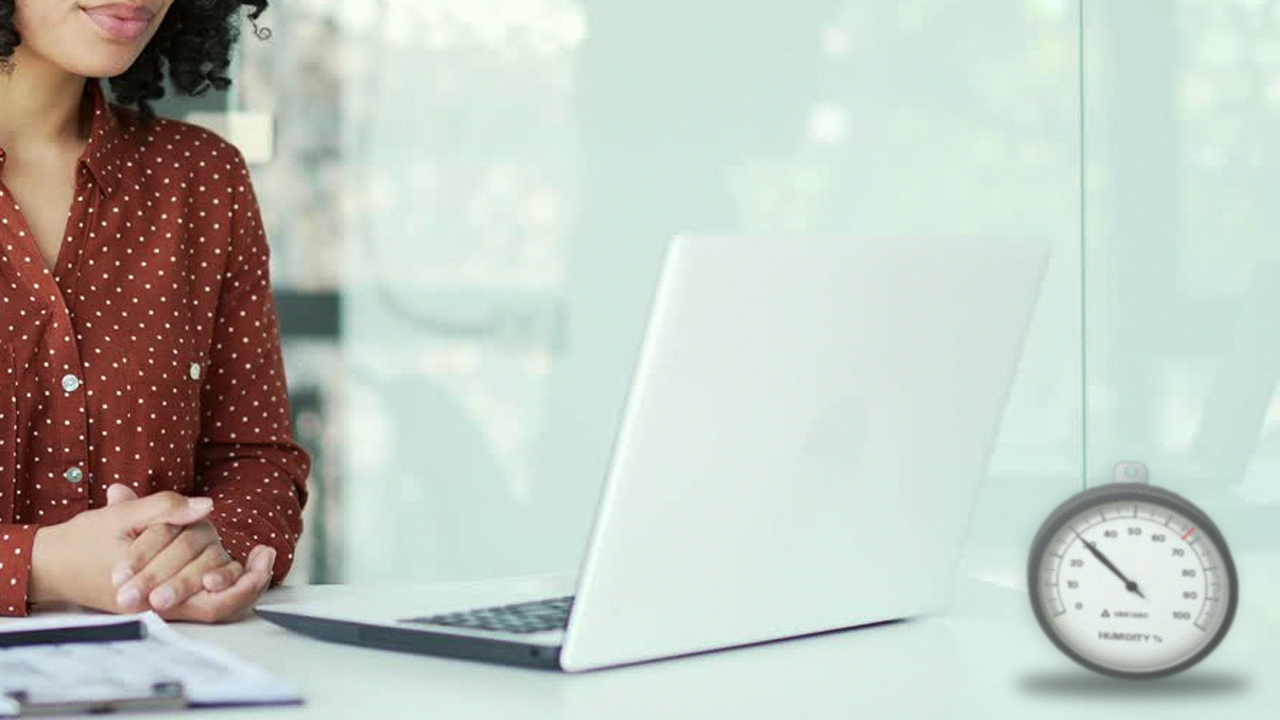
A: 30 %
